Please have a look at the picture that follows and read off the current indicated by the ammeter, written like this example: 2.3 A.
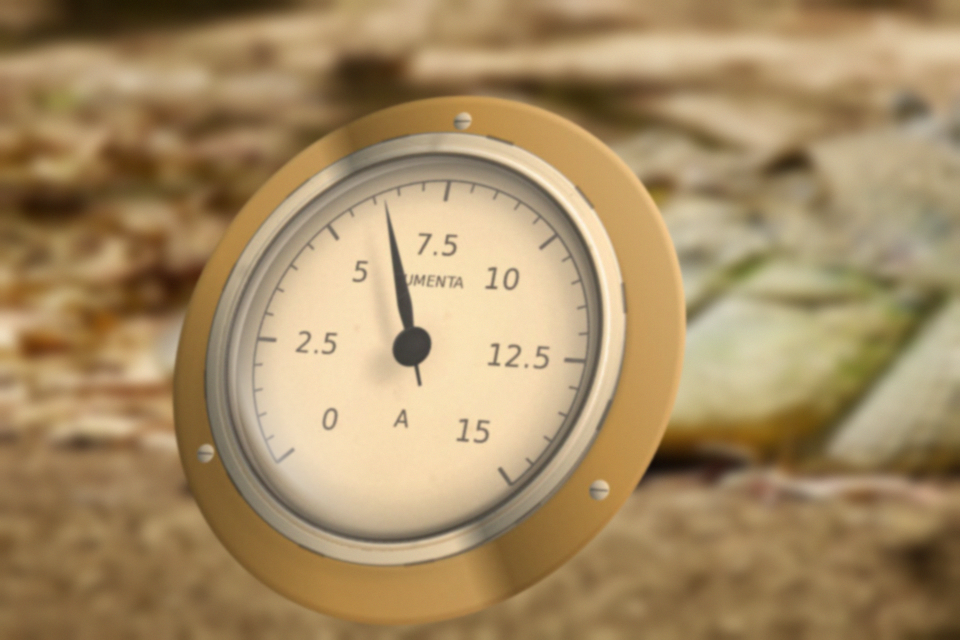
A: 6.25 A
